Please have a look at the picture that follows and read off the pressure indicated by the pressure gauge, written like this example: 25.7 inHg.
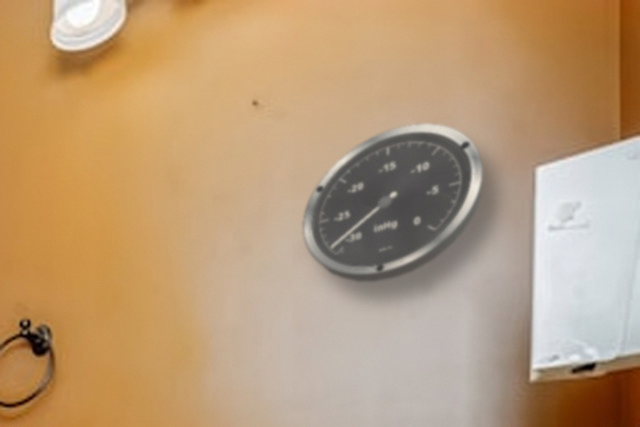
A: -29 inHg
